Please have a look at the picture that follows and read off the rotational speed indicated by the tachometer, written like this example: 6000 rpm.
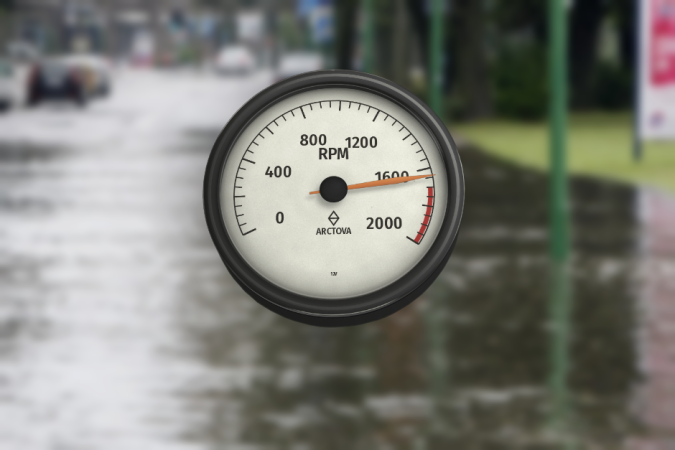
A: 1650 rpm
